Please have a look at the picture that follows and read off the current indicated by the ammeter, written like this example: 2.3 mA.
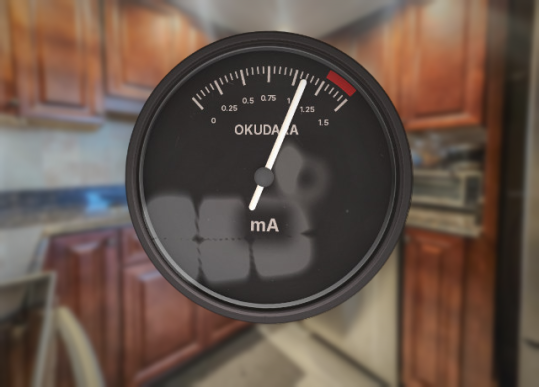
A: 1.1 mA
